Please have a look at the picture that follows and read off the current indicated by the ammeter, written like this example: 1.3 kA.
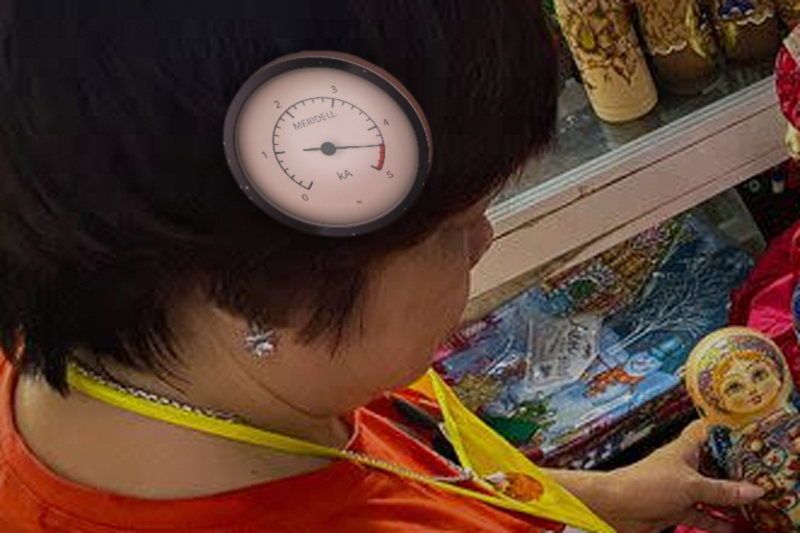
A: 4.4 kA
